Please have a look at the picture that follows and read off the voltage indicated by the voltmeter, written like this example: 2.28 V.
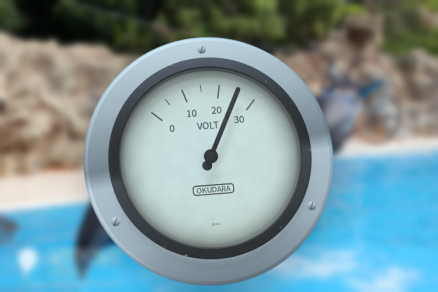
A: 25 V
